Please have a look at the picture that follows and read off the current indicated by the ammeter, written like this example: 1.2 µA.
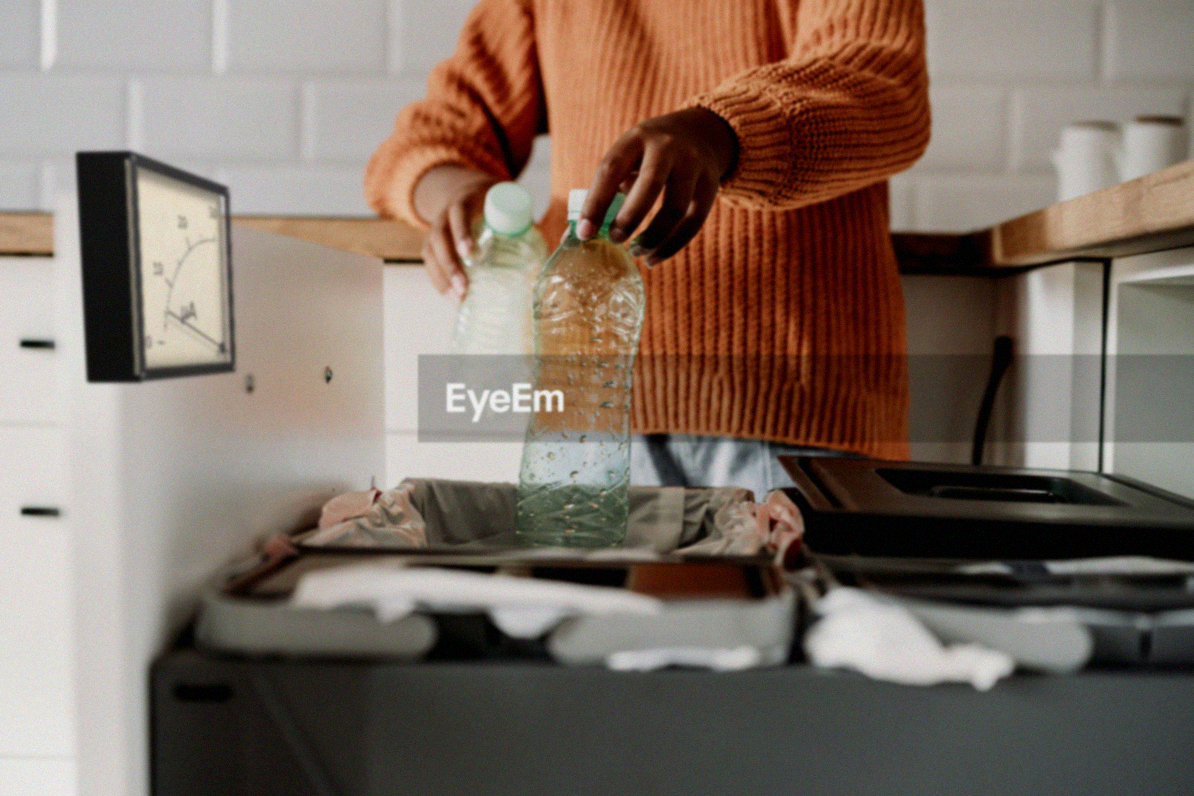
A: 5 µA
